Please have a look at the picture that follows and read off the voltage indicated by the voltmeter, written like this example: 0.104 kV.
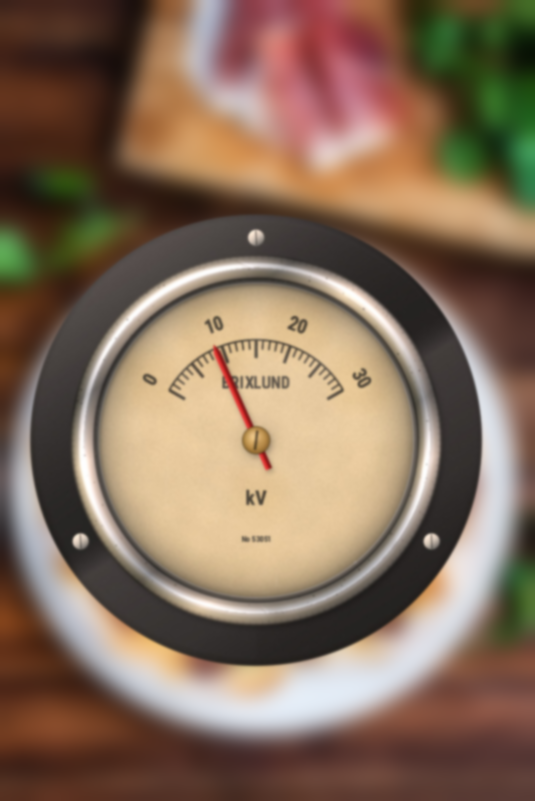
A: 9 kV
